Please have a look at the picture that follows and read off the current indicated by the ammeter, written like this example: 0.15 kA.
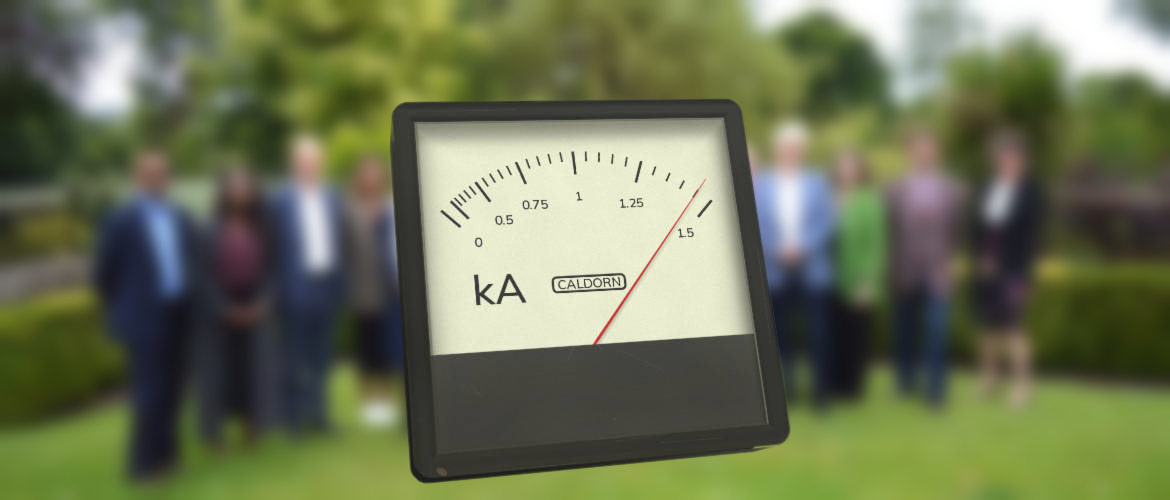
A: 1.45 kA
